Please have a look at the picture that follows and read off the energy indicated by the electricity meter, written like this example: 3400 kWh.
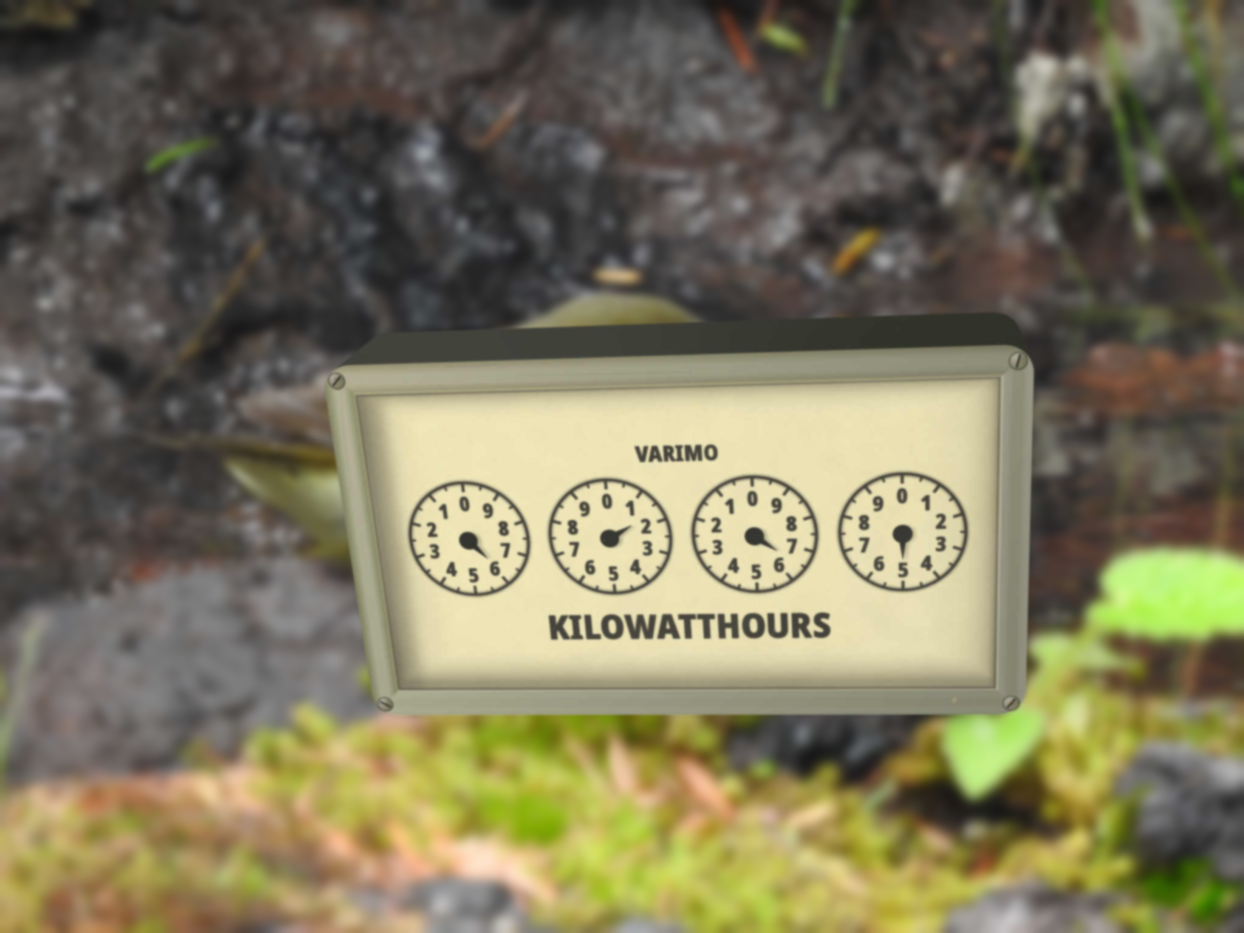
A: 6165 kWh
